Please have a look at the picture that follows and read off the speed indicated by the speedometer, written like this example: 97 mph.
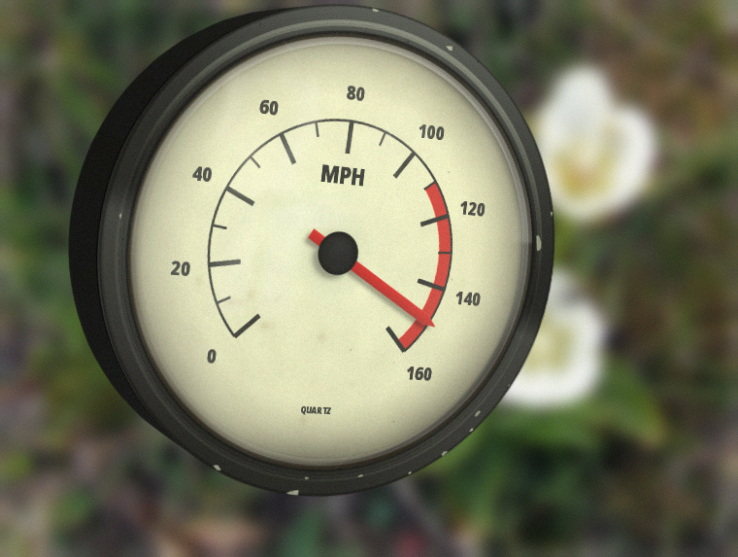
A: 150 mph
